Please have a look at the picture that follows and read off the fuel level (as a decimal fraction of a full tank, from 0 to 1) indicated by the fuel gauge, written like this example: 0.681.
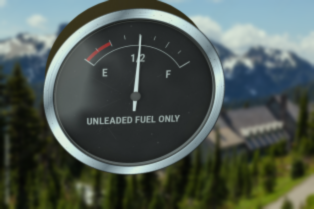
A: 0.5
